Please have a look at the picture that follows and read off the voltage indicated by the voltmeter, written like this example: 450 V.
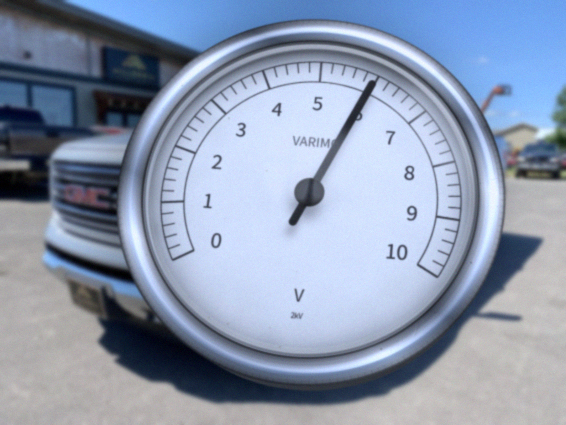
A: 6 V
